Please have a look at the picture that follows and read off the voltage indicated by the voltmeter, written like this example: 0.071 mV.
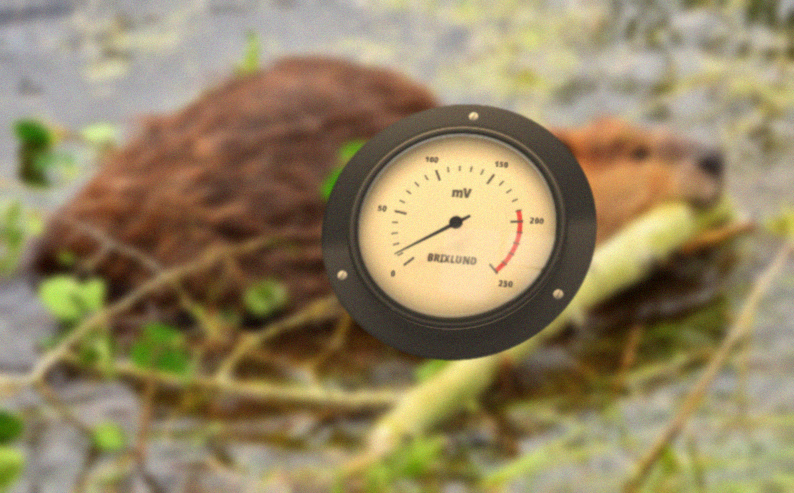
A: 10 mV
